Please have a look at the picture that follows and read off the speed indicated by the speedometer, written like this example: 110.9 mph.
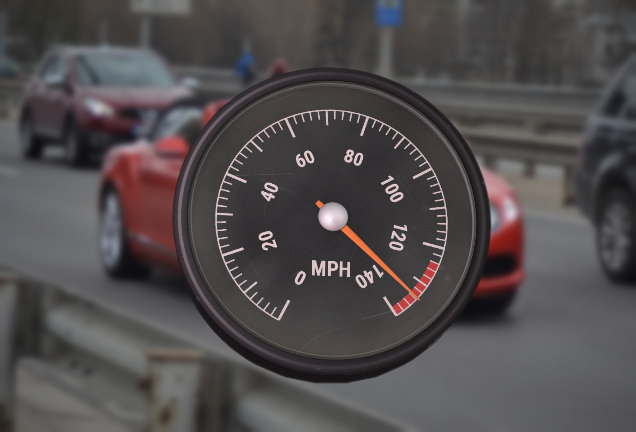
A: 134 mph
